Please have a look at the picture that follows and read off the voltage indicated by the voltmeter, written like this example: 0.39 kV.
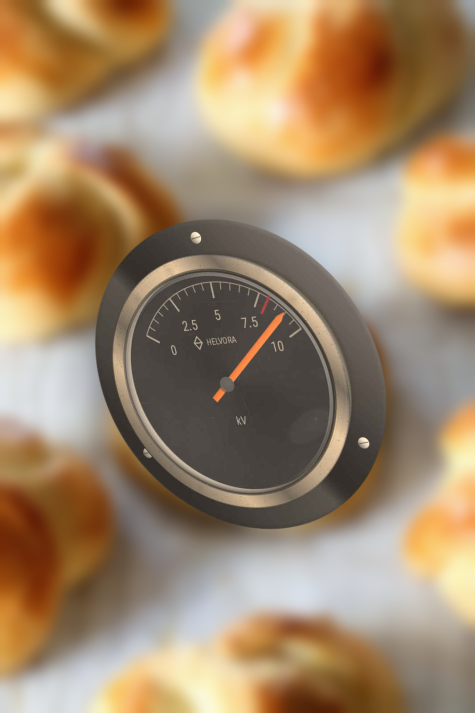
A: 9 kV
